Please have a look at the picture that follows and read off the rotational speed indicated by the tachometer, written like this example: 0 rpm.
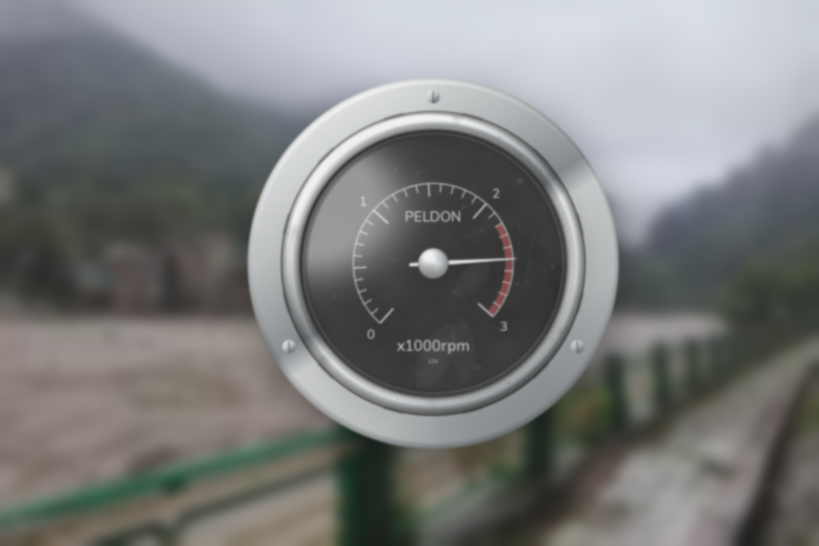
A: 2500 rpm
